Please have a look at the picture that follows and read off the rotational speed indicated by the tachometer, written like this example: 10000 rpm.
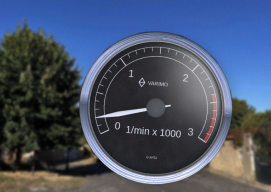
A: 200 rpm
